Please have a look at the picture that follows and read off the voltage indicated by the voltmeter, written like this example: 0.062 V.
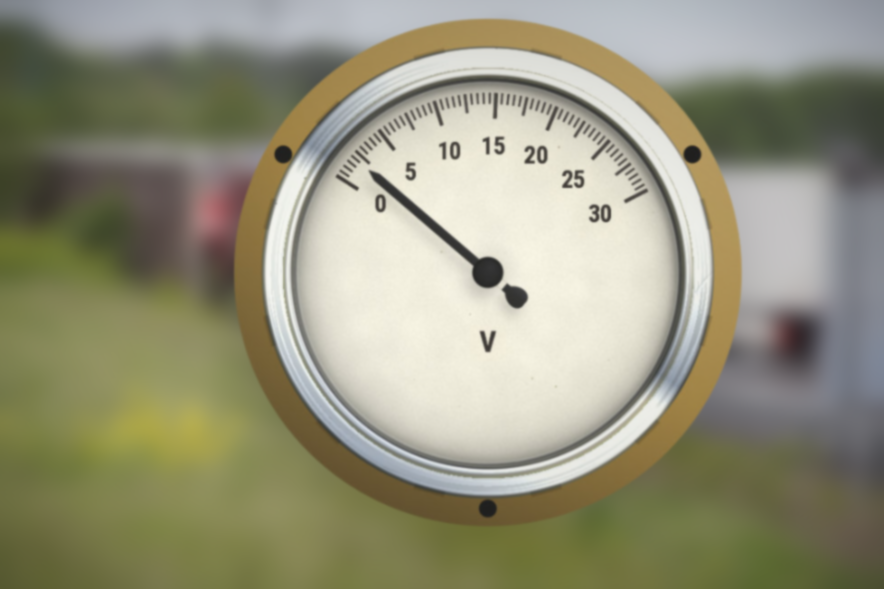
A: 2 V
